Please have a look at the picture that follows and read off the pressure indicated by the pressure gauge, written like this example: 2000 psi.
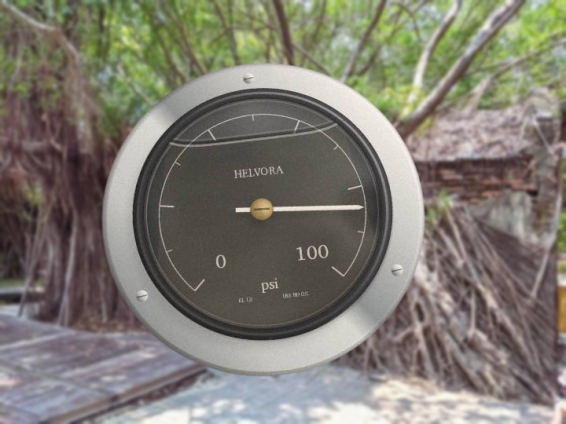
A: 85 psi
